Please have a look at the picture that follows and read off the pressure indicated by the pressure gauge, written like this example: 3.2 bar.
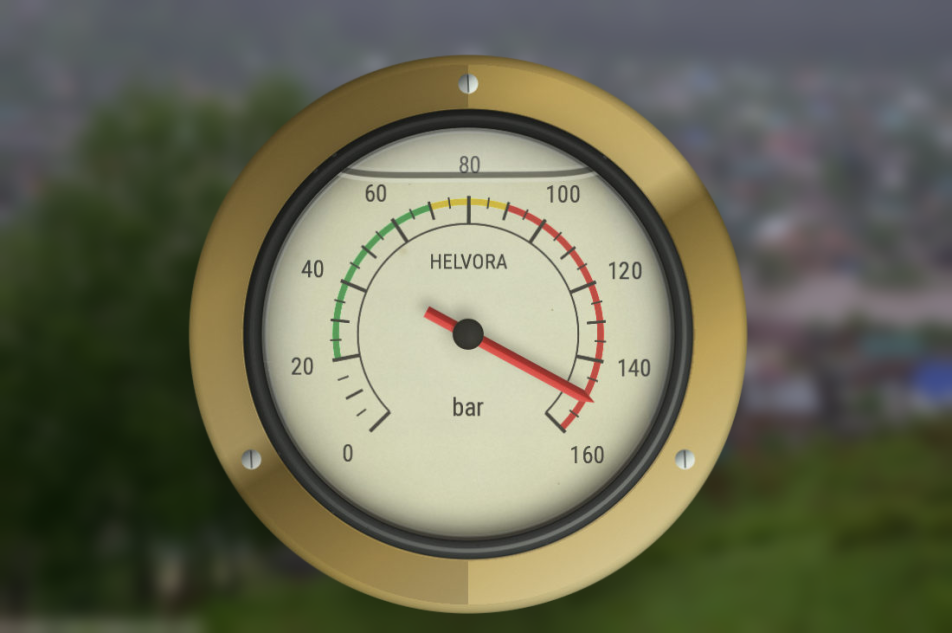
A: 150 bar
